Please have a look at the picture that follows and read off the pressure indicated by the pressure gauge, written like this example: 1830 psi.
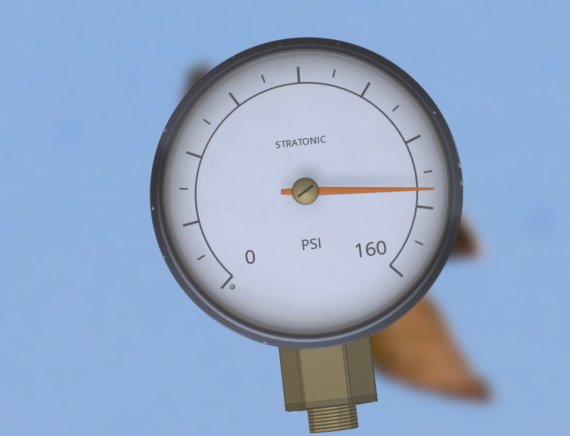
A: 135 psi
